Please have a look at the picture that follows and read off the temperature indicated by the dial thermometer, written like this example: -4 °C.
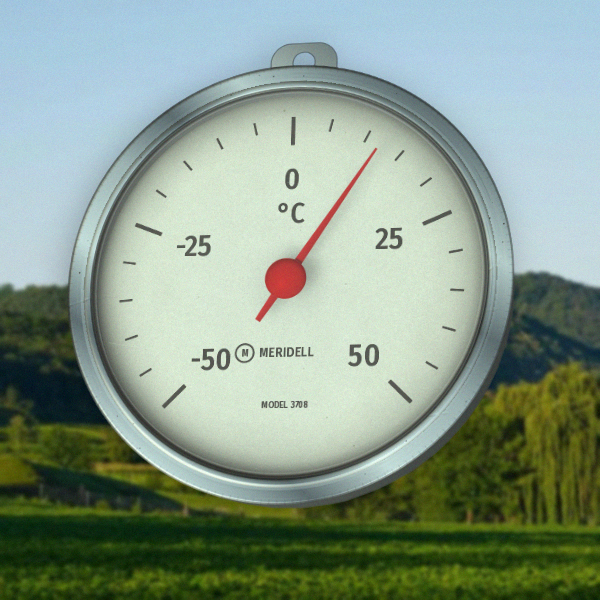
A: 12.5 °C
